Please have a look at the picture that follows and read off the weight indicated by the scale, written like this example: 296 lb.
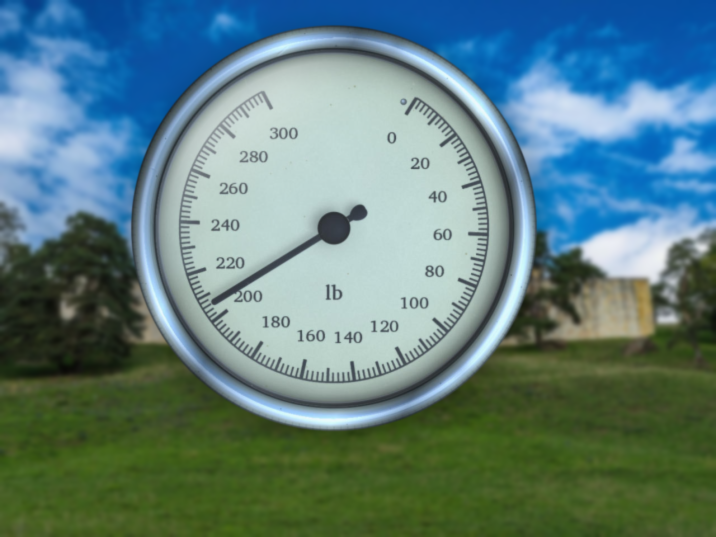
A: 206 lb
